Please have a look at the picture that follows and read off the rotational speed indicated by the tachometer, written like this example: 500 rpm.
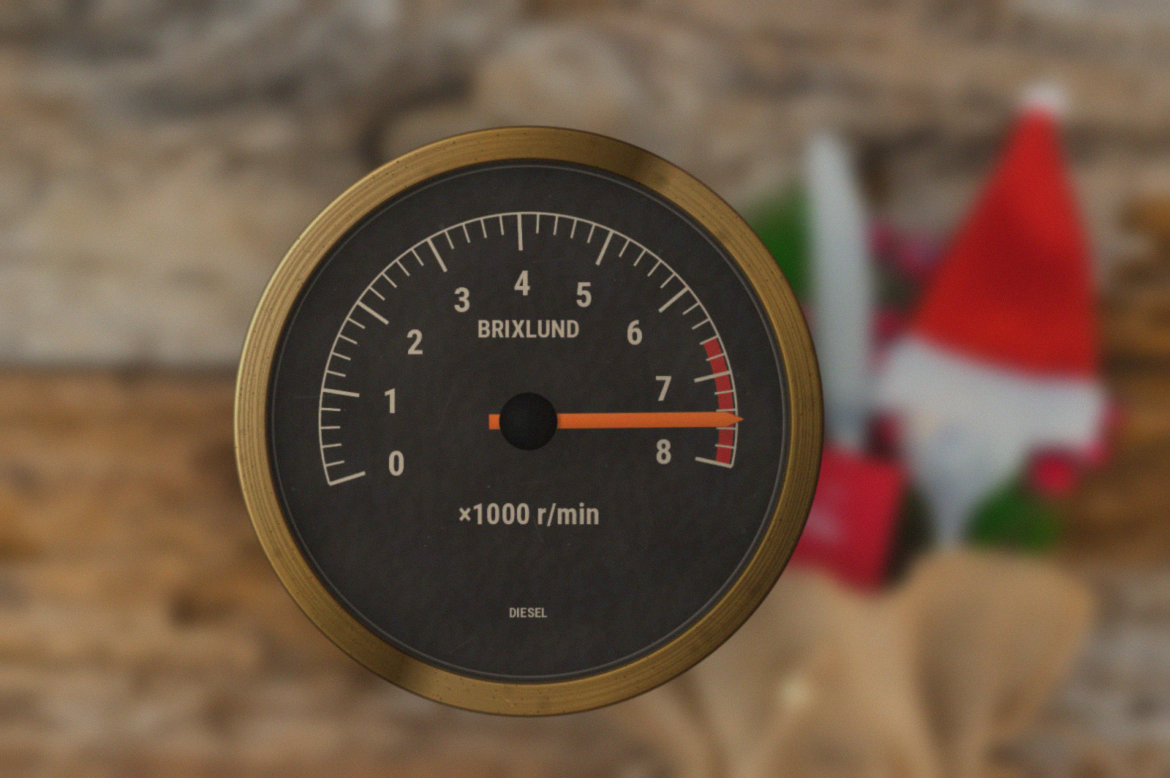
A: 7500 rpm
